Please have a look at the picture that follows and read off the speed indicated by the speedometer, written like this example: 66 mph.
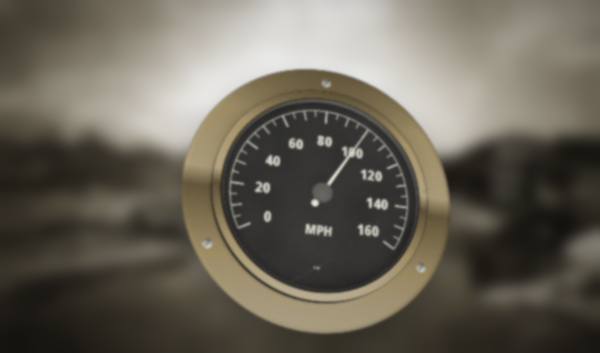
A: 100 mph
